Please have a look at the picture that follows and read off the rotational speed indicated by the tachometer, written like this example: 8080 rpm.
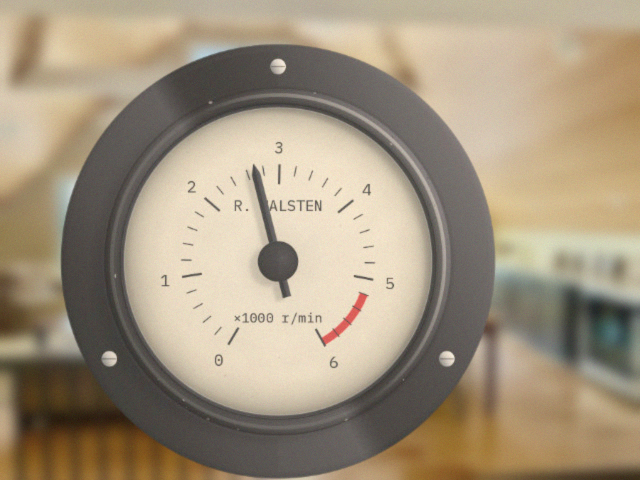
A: 2700 rpm
